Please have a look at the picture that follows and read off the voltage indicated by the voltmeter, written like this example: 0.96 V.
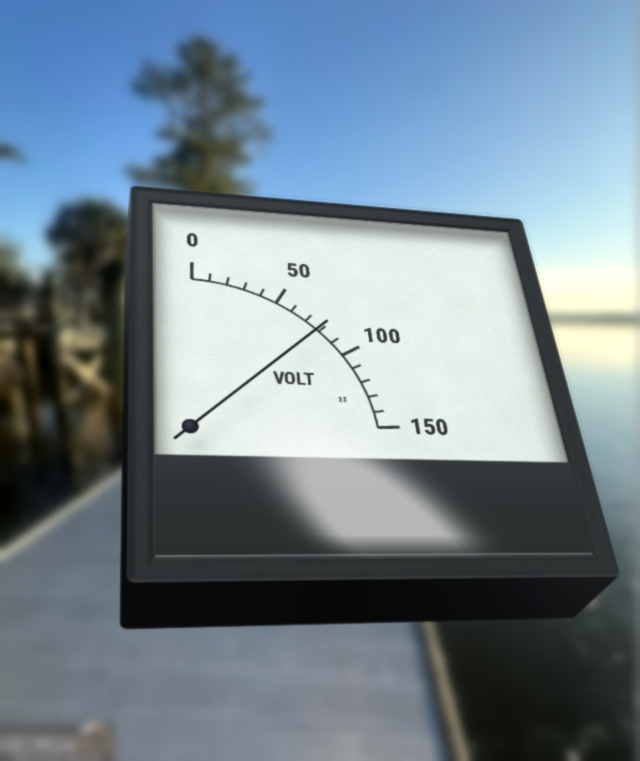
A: 80 V
